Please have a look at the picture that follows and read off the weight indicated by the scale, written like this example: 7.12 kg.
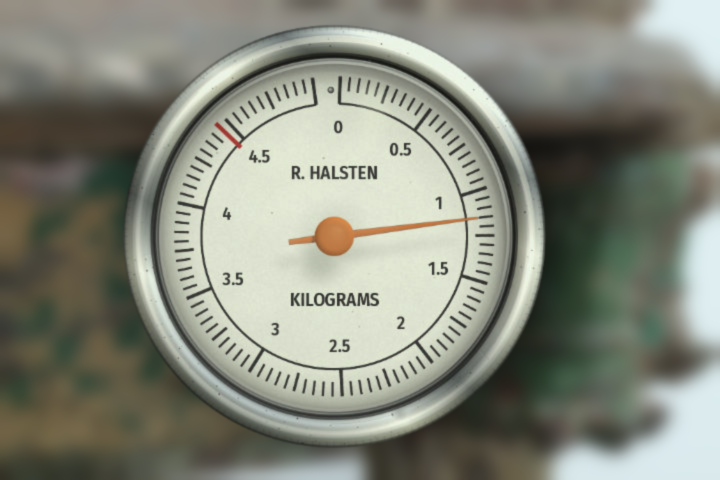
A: 1.15 kg
